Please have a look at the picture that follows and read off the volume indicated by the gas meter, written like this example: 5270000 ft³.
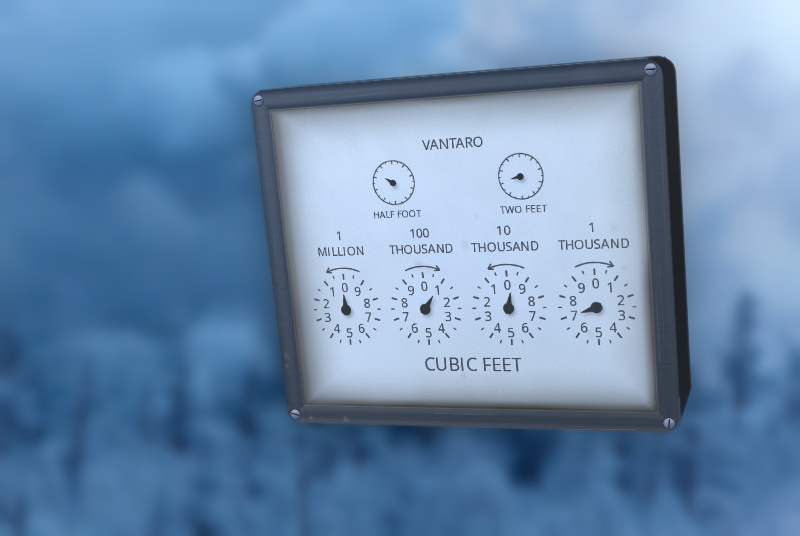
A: 9700 ft³
